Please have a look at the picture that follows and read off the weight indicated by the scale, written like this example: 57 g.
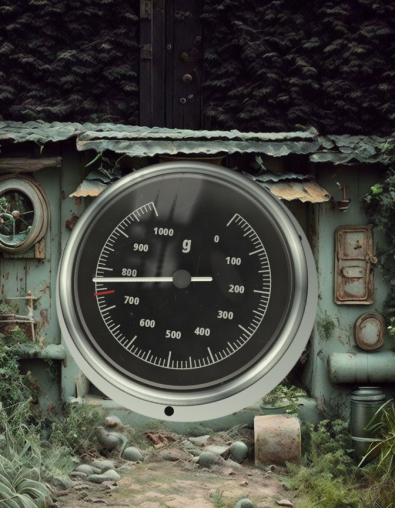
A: 770 g
